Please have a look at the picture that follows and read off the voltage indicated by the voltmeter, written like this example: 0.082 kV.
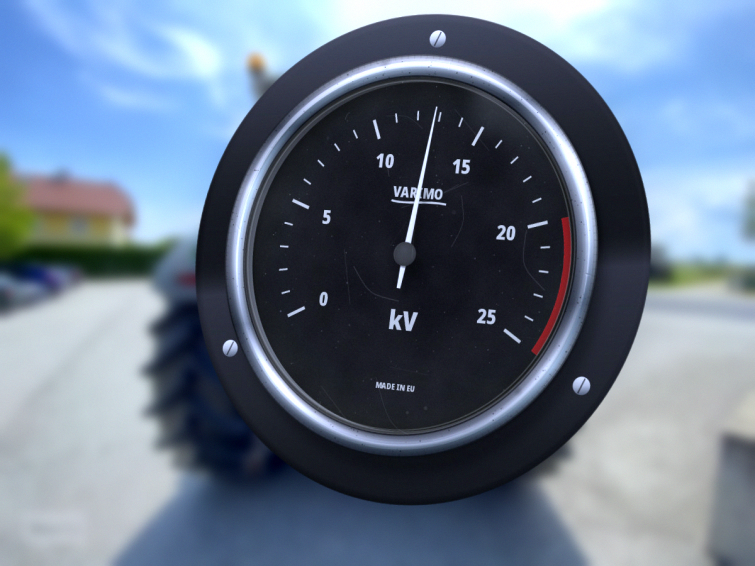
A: 13 kV
